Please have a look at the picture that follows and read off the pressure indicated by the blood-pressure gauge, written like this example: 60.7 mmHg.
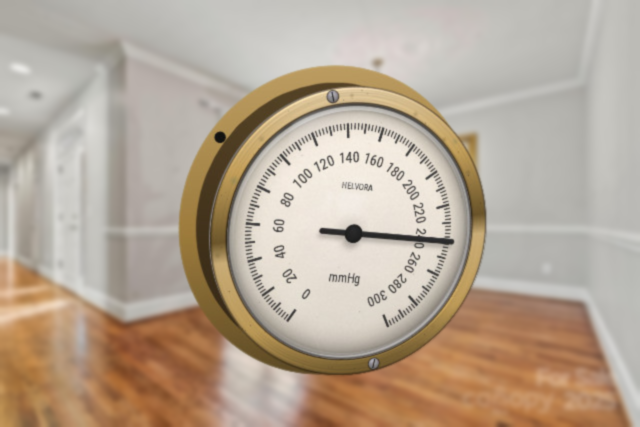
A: 240 mmHg
